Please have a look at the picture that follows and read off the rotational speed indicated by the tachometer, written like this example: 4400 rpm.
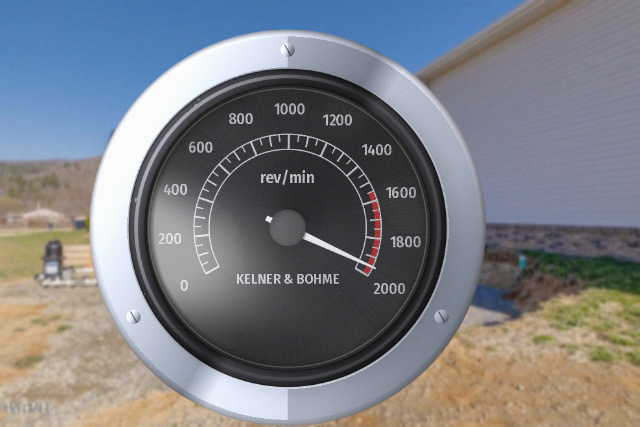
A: 1950 rpm
